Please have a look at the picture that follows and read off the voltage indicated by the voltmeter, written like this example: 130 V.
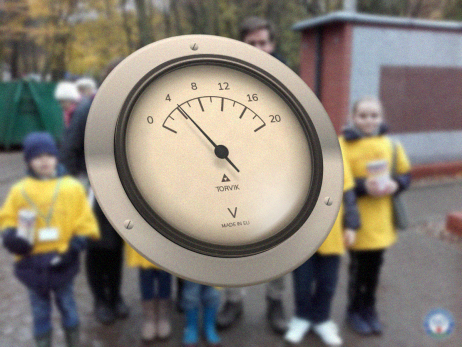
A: 4 V
